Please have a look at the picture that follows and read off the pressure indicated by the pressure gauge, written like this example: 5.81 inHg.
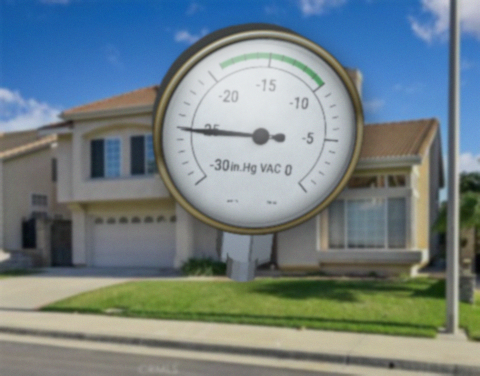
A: -25 inHg
